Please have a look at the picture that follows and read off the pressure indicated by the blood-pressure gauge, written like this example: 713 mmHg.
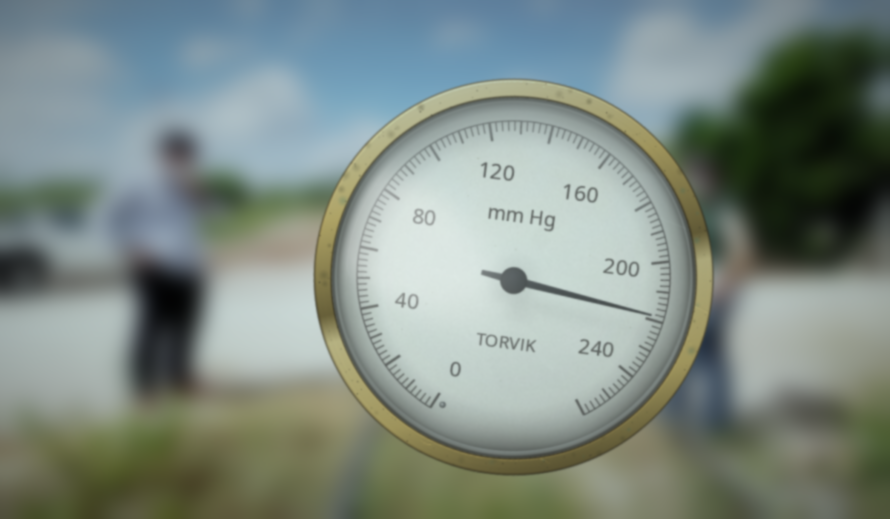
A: 218 mmHg
